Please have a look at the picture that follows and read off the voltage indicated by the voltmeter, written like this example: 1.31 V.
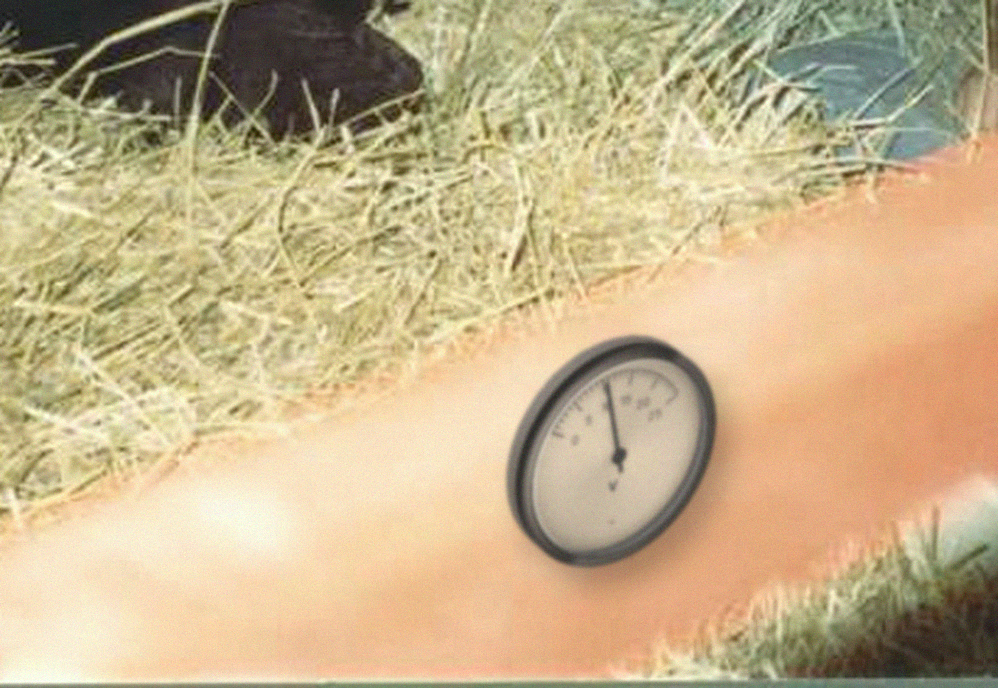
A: 10 V
